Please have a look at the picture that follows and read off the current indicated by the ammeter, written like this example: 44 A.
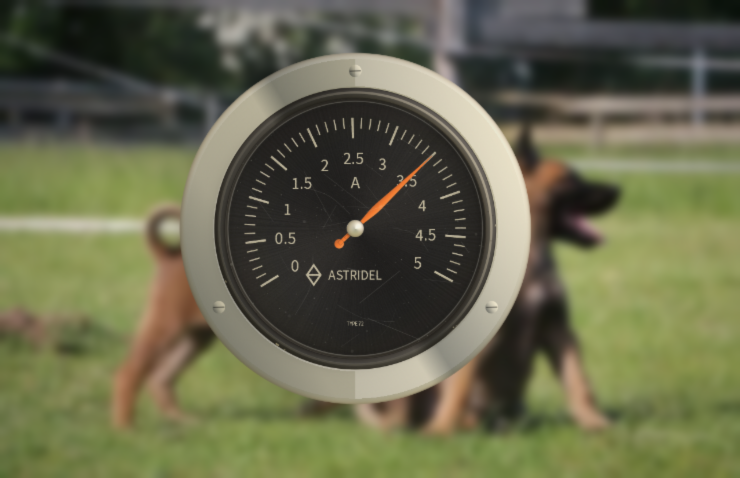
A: 3.5 A
